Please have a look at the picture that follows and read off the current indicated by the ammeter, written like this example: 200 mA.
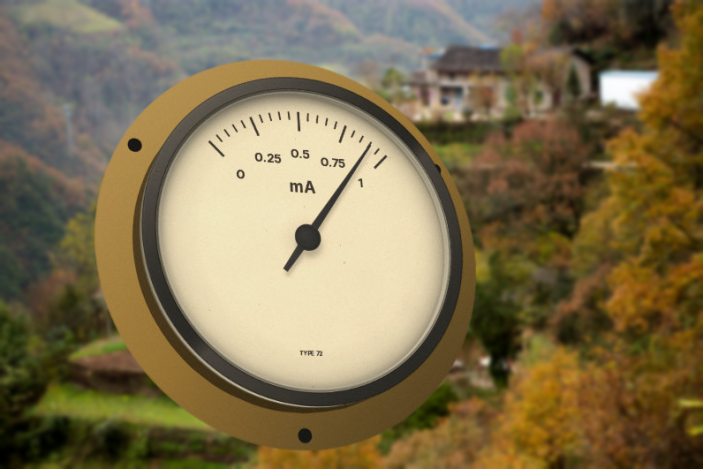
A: 0.9 mA
